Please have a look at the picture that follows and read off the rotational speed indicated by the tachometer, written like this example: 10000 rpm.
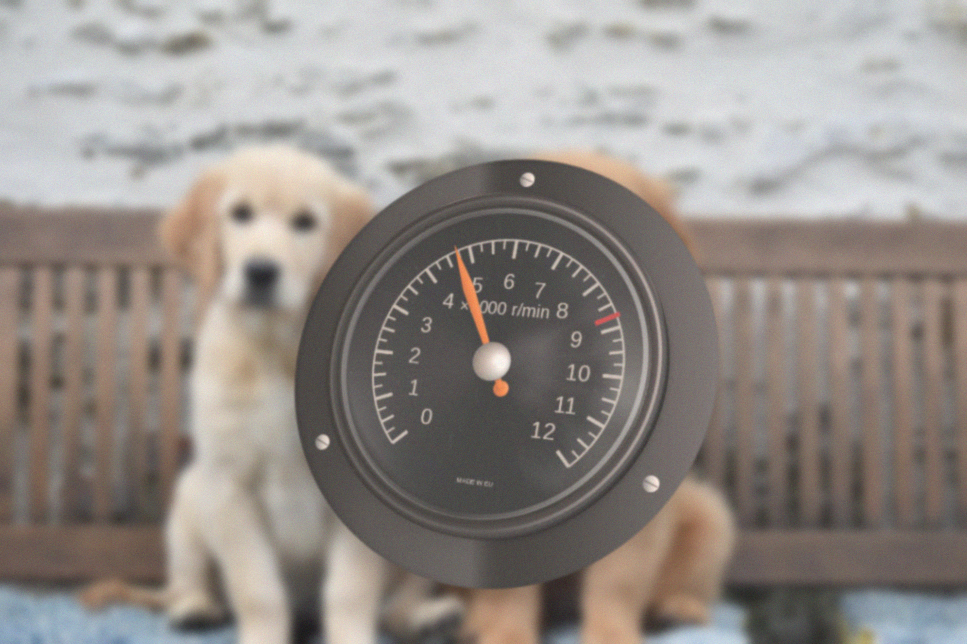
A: 4750 rpm
